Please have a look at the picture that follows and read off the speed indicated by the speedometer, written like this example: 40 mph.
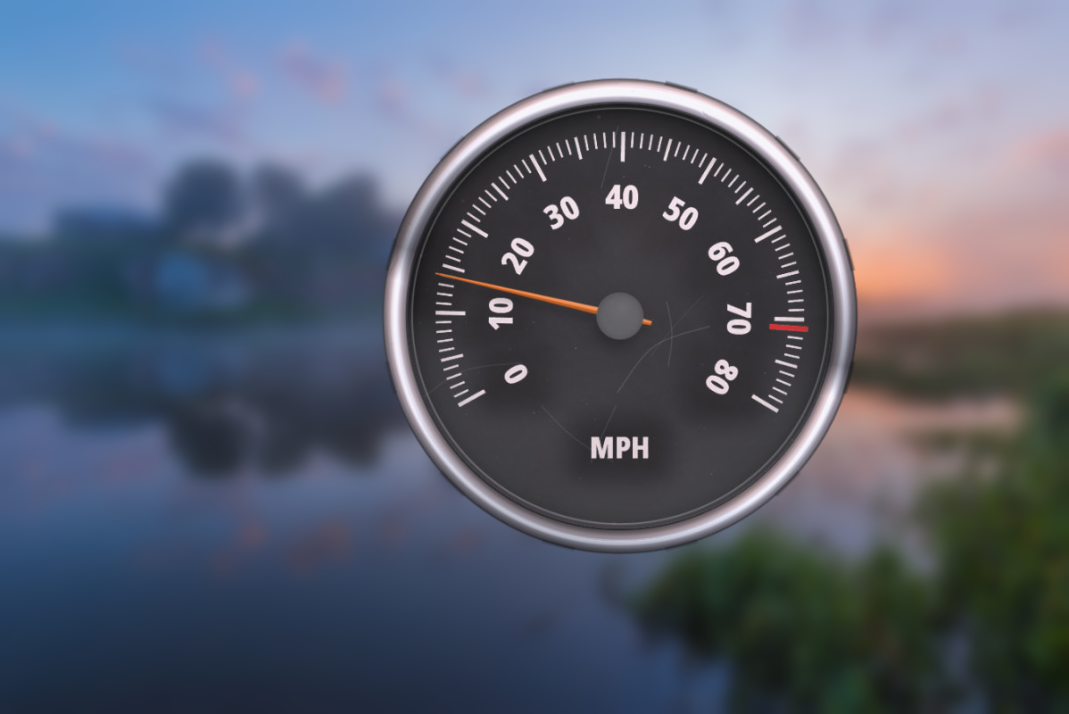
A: 14 mph
